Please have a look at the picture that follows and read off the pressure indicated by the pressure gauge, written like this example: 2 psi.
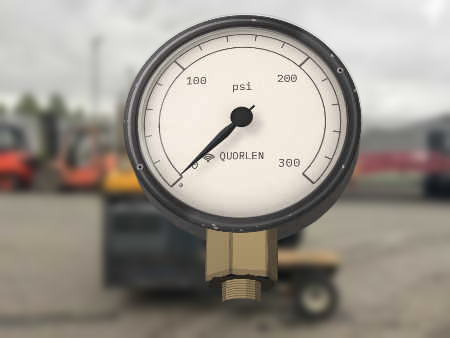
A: 0 psi
